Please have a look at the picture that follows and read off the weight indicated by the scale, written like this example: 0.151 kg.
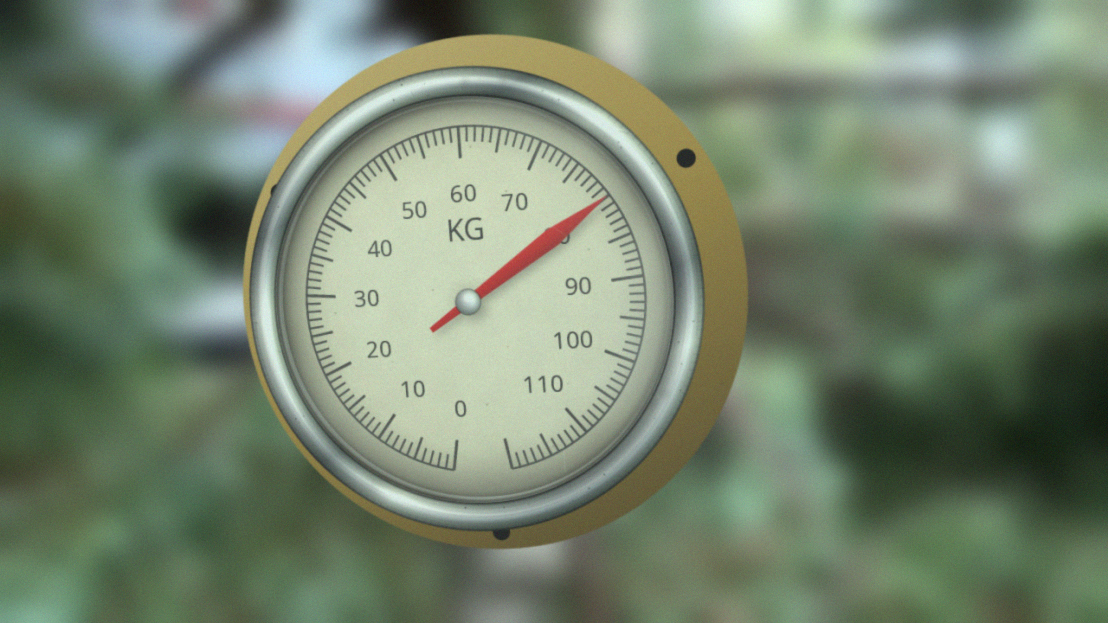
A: 80 kg
